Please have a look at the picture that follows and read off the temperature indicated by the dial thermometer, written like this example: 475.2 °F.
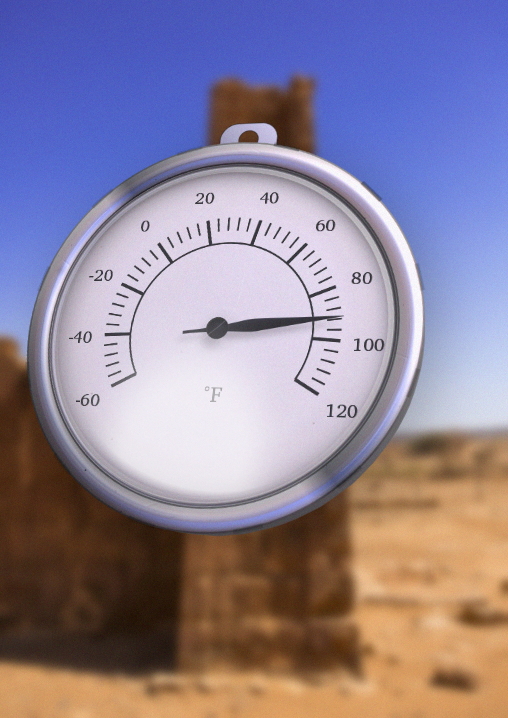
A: 92 °F
